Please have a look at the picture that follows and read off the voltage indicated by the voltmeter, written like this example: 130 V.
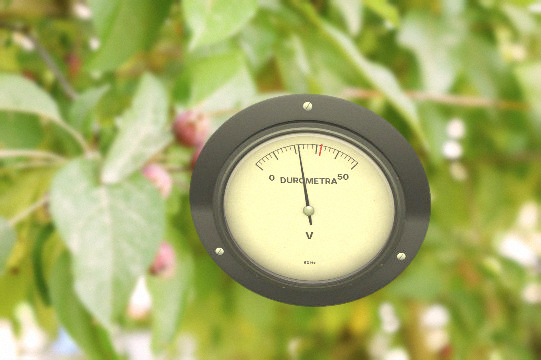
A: 22 V
